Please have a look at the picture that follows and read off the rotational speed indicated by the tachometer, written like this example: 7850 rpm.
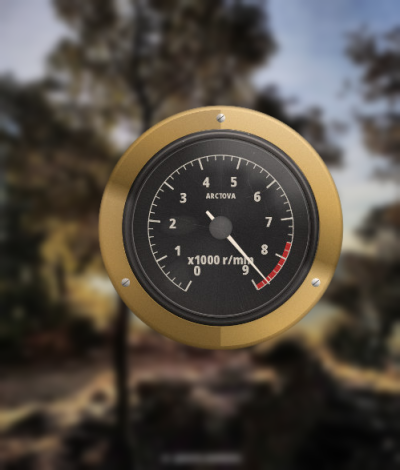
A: 8700 rpm
